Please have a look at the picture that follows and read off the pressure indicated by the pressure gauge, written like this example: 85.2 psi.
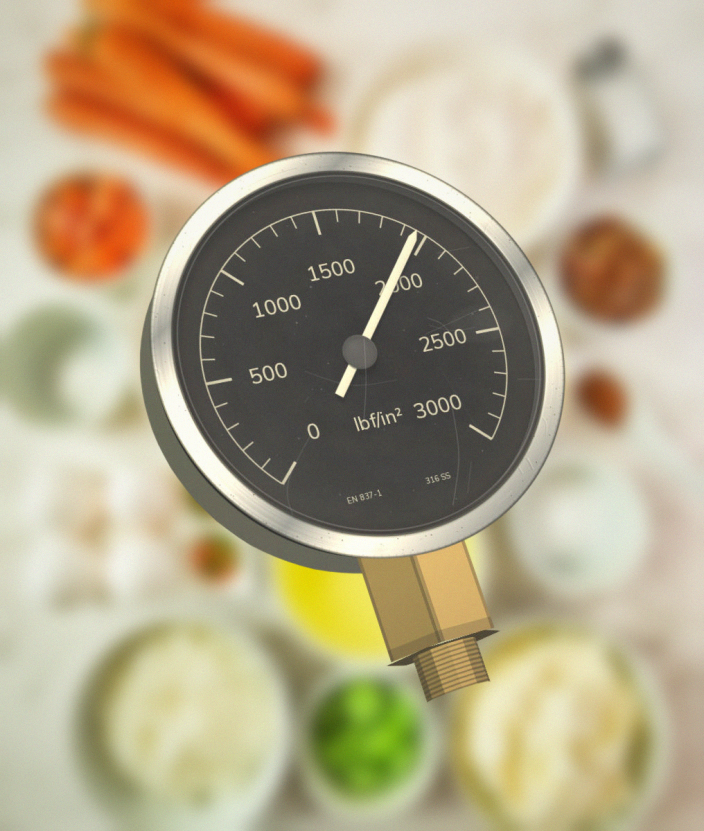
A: 1950 psi
